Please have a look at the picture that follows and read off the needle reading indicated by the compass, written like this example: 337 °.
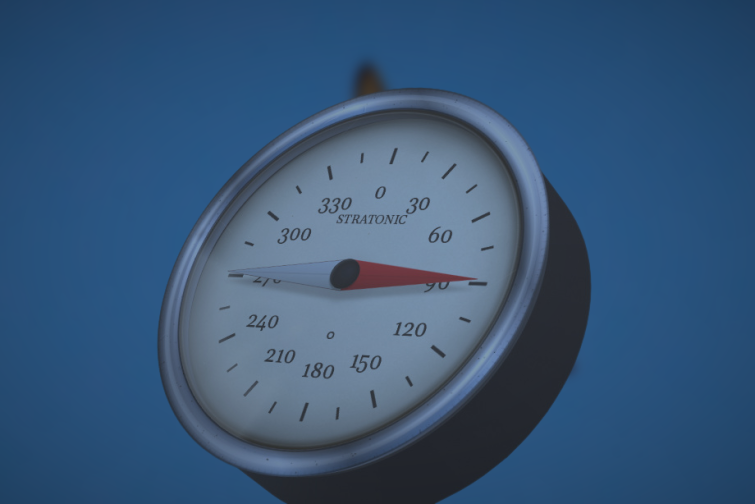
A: 90 °
